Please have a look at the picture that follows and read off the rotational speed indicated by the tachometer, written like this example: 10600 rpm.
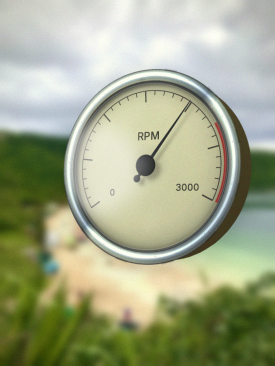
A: 2000 rpm
